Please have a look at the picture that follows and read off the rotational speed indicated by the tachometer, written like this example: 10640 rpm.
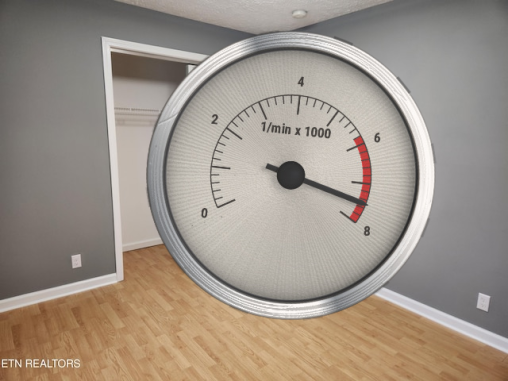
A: 7500 rpm
